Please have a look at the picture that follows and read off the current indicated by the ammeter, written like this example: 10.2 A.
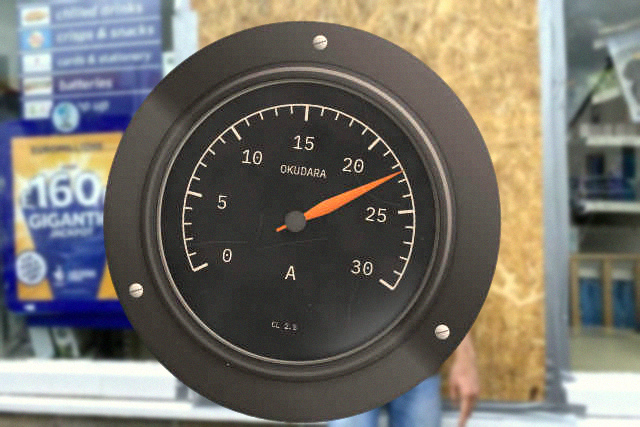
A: 22.5 A
